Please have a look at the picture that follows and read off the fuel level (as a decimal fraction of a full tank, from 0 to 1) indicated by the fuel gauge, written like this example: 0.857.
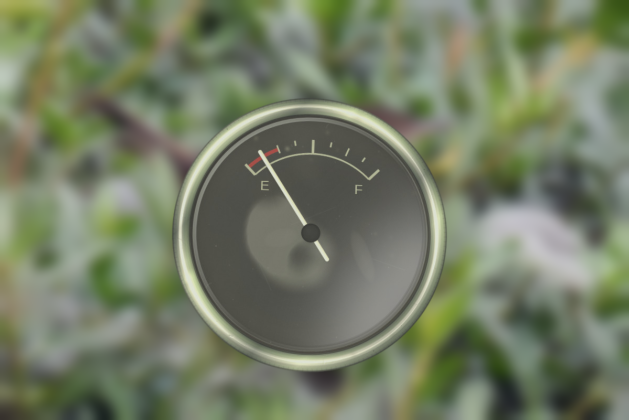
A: 0.125
